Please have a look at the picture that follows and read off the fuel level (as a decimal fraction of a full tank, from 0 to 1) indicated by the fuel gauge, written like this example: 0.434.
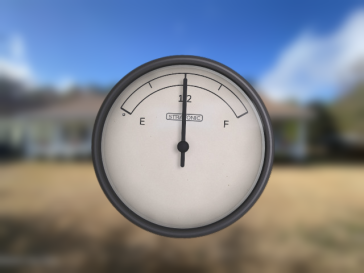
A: 0.5
